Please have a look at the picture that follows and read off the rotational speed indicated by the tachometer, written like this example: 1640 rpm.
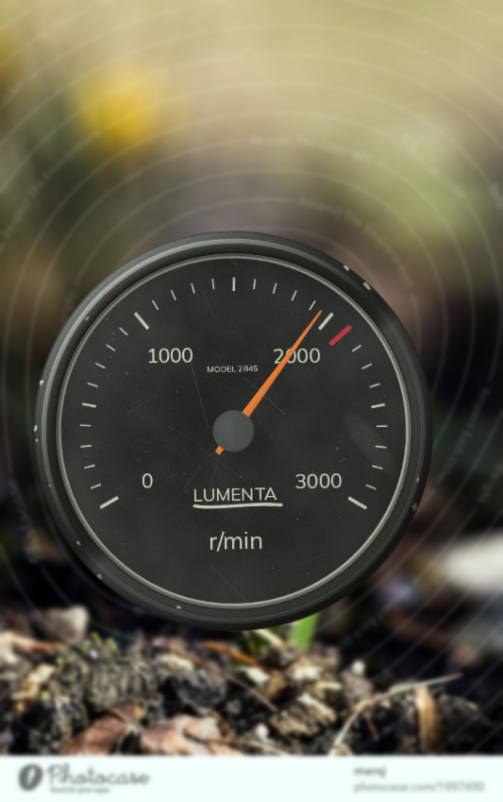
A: 1950 rpm
